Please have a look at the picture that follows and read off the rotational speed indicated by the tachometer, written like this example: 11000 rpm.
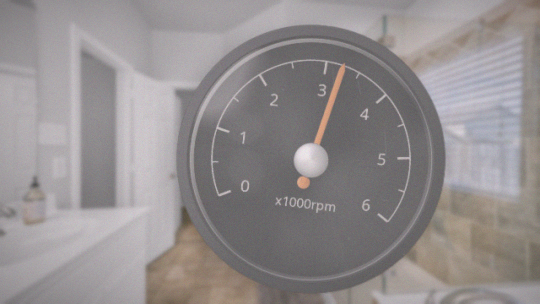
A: 3250 rpm
